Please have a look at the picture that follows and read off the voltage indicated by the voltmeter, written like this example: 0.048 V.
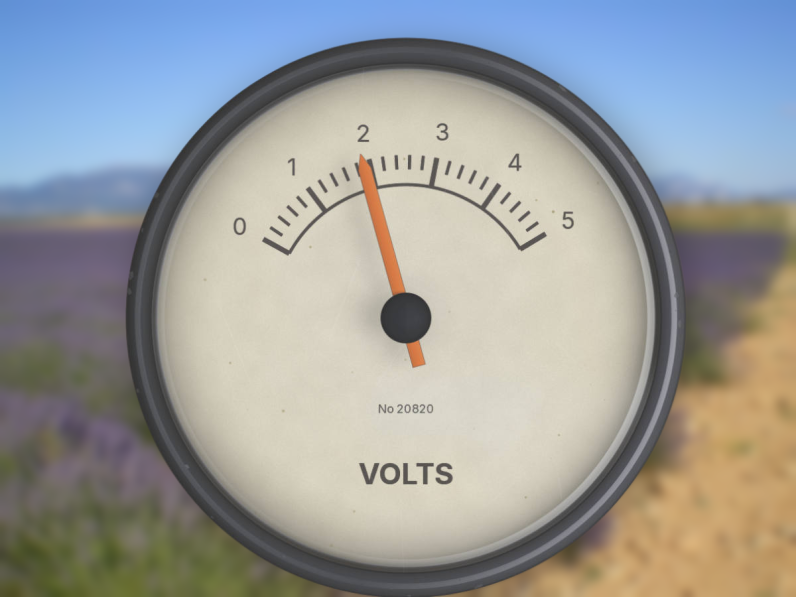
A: 1.9 V
